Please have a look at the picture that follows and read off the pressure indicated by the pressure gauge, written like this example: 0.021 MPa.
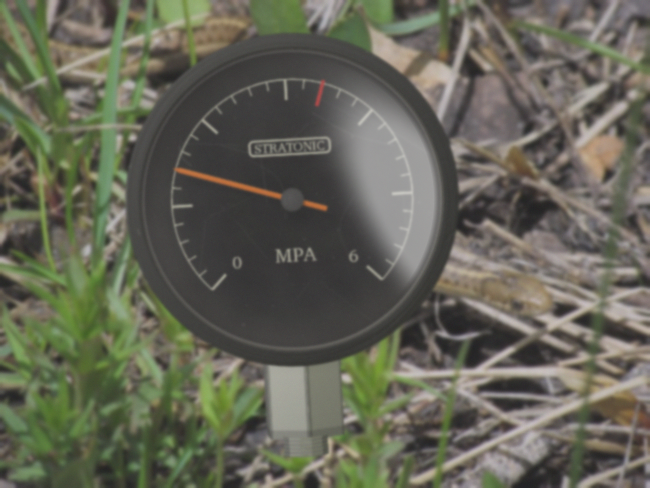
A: 1.4 MPa
